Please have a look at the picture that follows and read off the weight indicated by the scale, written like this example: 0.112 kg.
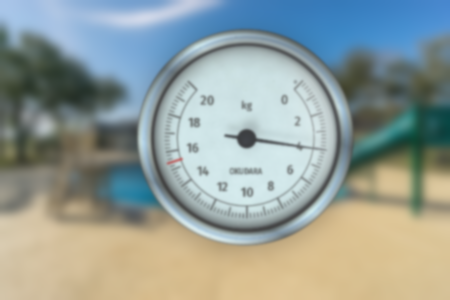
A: 4 kg
